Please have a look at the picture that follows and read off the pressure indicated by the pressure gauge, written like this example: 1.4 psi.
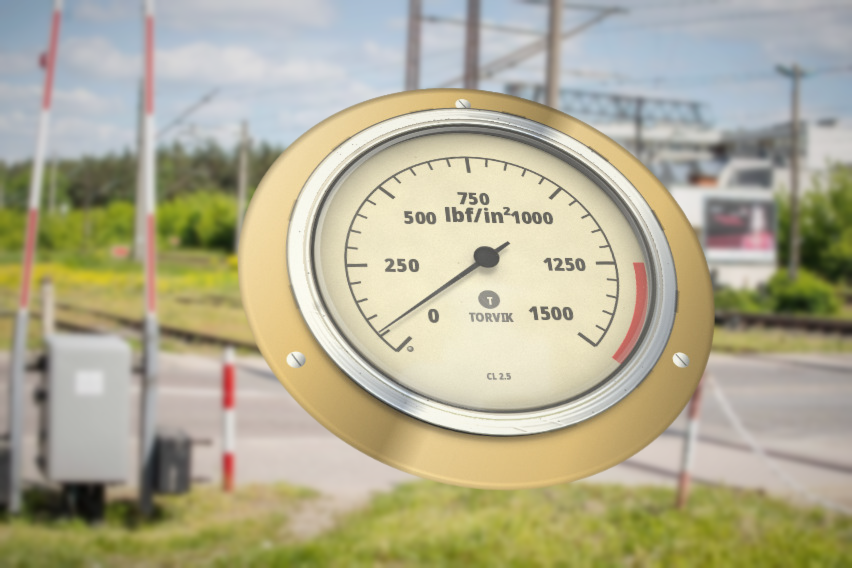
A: 50 psi
